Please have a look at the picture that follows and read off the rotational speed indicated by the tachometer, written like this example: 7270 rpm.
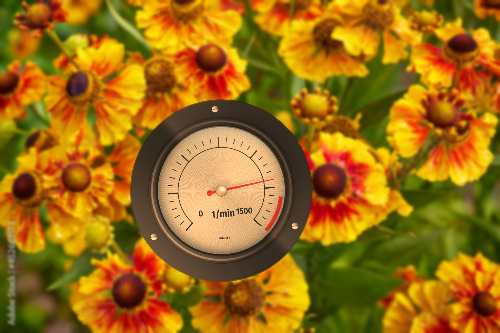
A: 1200 rpm
